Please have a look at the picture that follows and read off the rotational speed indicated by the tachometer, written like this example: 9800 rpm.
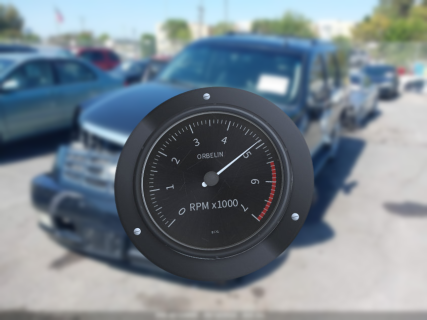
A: 4900 rpm
